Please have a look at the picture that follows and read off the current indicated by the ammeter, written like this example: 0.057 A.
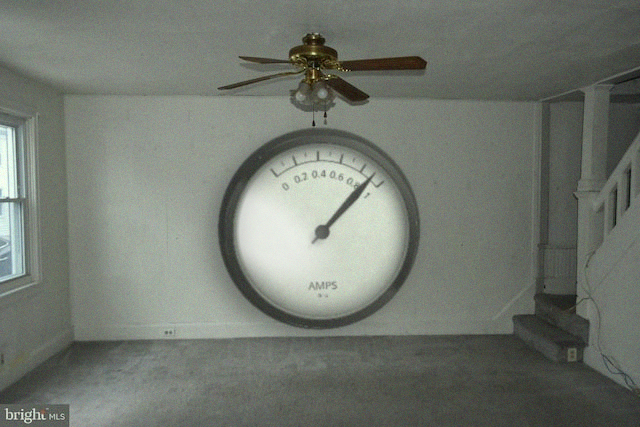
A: 0.9 A
